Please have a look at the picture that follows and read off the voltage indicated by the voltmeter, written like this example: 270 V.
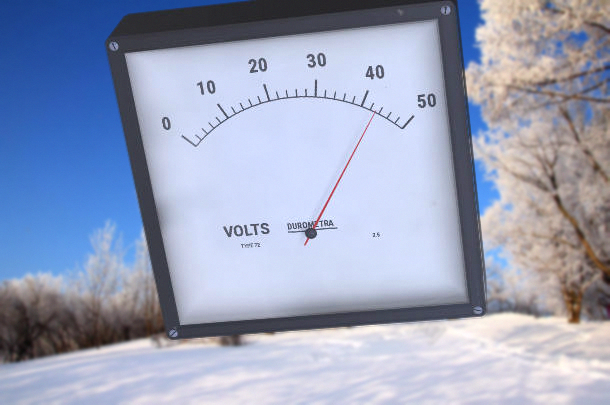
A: 43 V
